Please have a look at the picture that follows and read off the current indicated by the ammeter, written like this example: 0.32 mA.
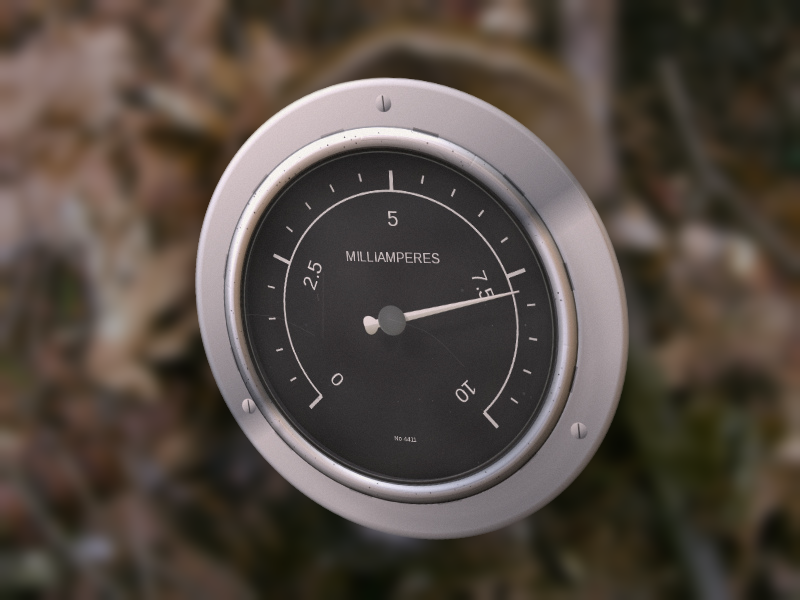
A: 7.75 mA
